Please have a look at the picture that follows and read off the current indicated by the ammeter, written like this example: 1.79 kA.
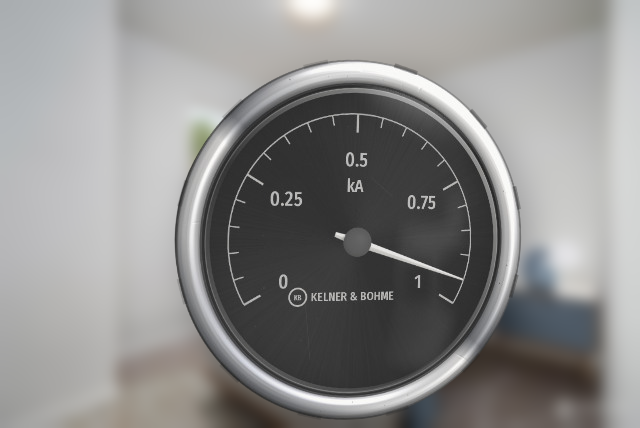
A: 0.95 kA
